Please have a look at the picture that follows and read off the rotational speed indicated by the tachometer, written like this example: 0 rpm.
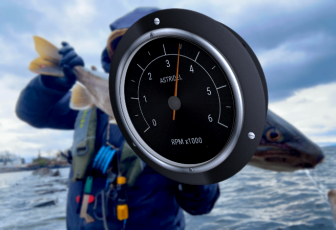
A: 3500 rpm
